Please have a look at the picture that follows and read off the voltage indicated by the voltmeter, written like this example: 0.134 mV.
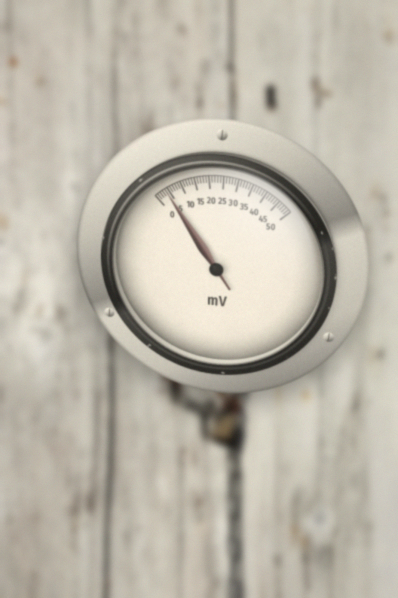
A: 5 mV
